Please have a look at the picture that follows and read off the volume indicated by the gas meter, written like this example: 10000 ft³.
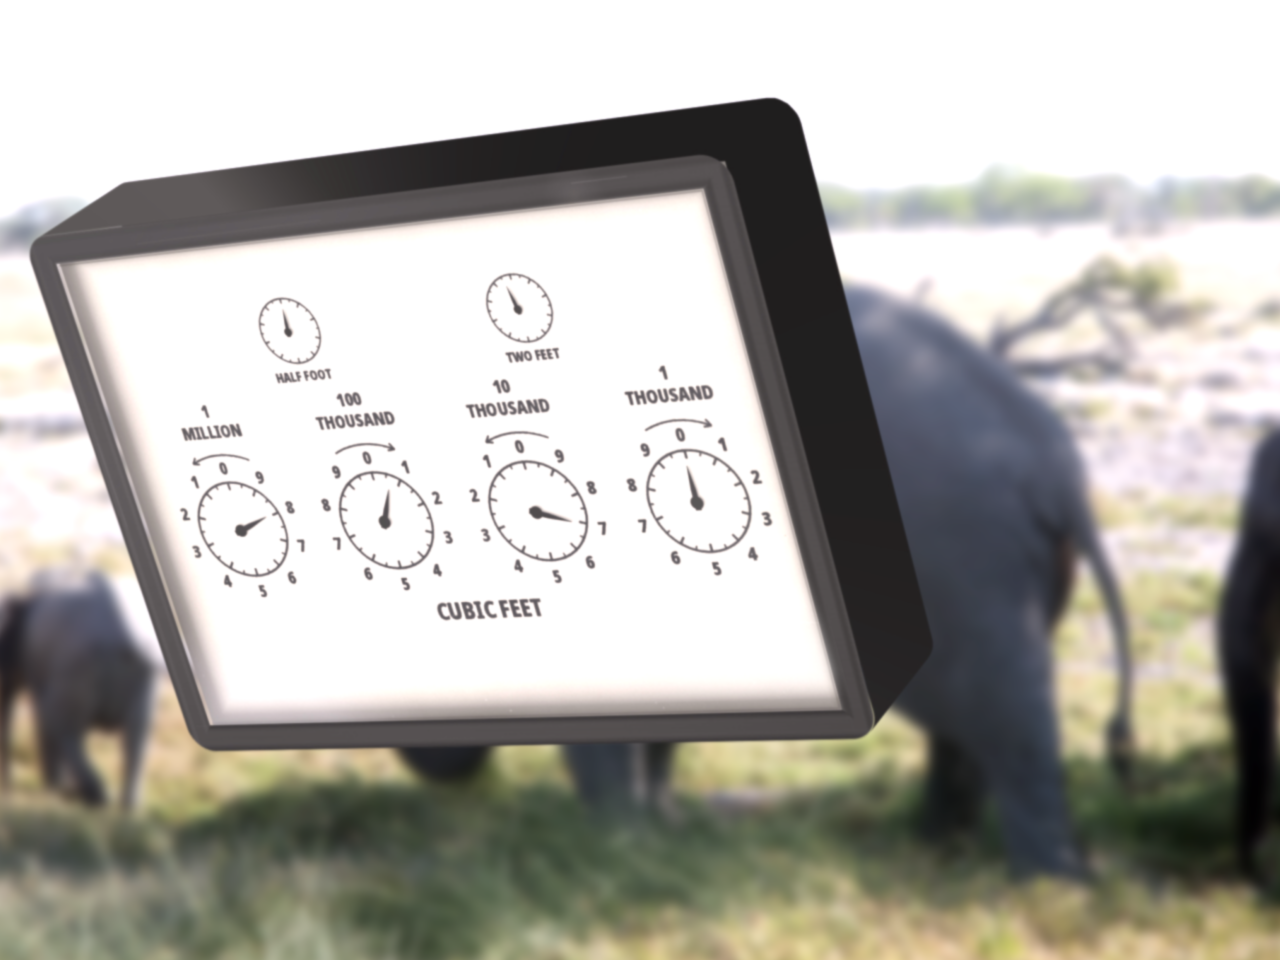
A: 807000 ft³
